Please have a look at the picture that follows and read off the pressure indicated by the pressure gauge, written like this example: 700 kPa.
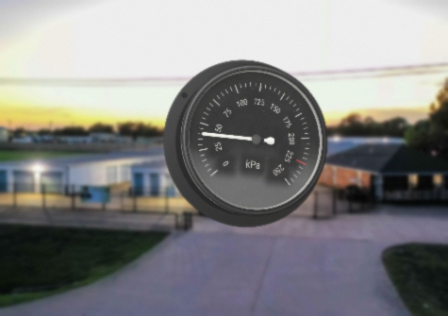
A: 40 kPa
